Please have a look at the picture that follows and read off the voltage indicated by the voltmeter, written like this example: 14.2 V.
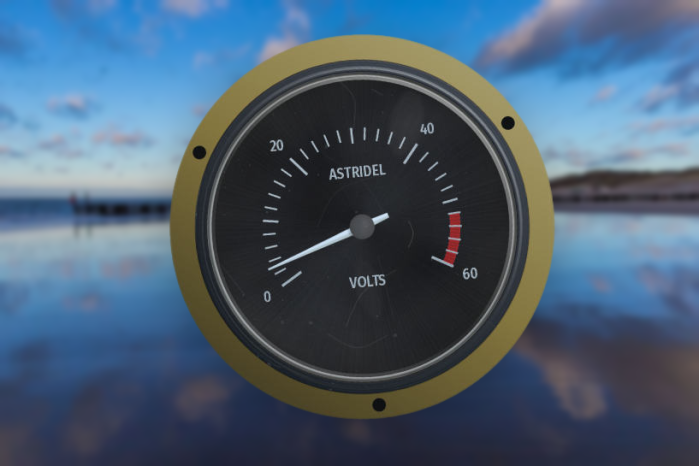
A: 3 V
